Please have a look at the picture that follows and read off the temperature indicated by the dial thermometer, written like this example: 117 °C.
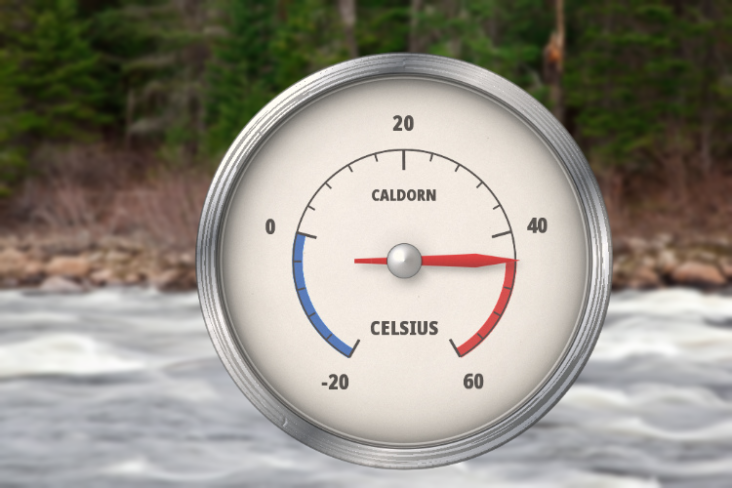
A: 44 °C
